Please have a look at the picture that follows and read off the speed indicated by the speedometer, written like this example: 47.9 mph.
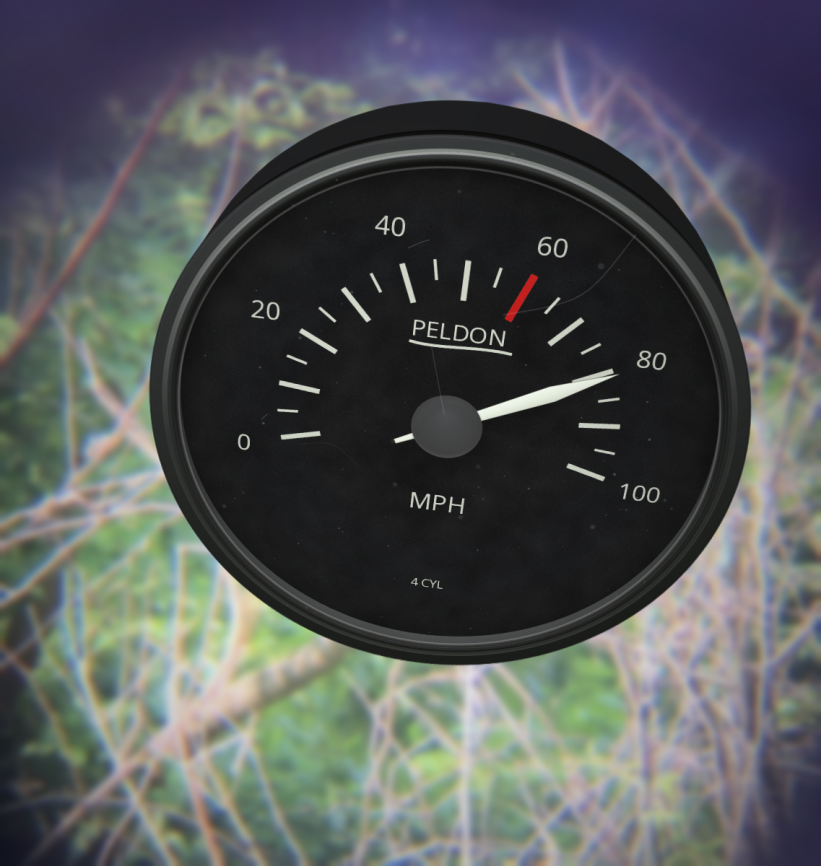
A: 80 mph
